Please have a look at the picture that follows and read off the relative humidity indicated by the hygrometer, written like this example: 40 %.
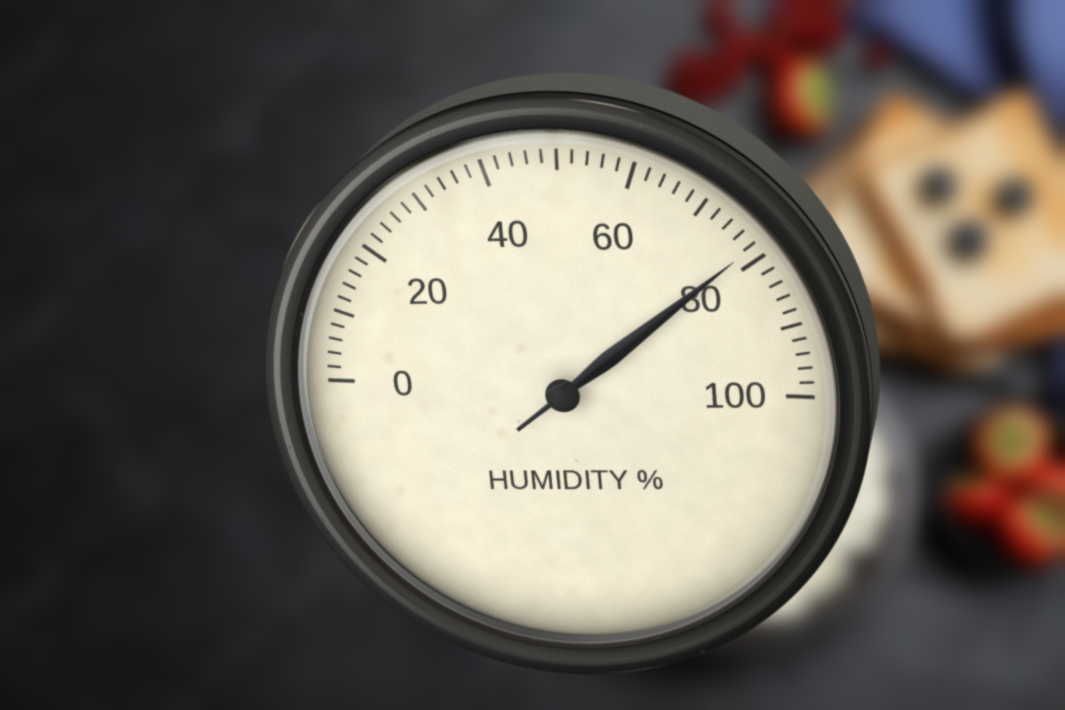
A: 78 %
